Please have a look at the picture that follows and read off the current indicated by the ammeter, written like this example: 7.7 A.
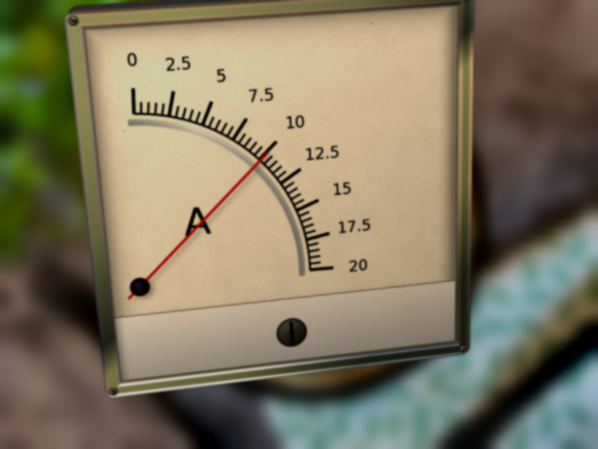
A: 10 A
